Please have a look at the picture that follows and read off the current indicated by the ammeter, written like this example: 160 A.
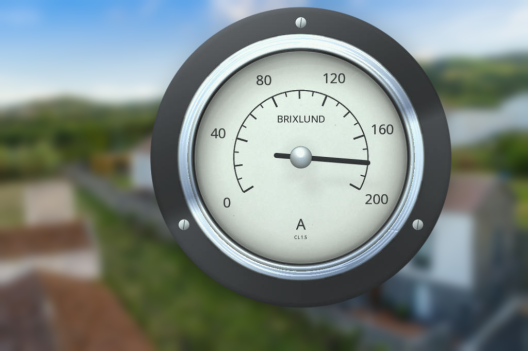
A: 180 A
